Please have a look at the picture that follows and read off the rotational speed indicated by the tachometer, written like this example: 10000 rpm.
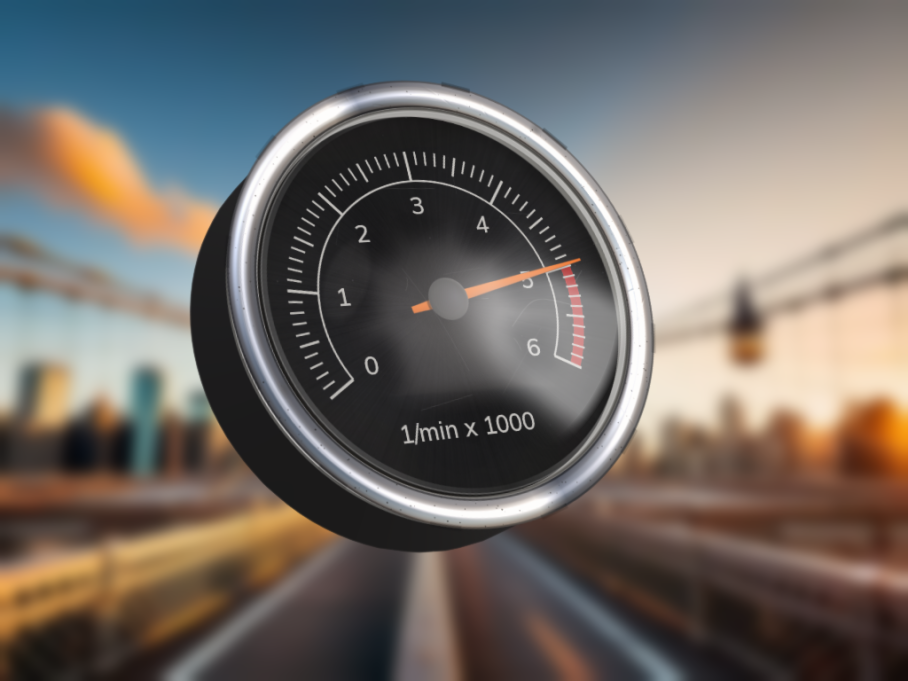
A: 5000 rpm
